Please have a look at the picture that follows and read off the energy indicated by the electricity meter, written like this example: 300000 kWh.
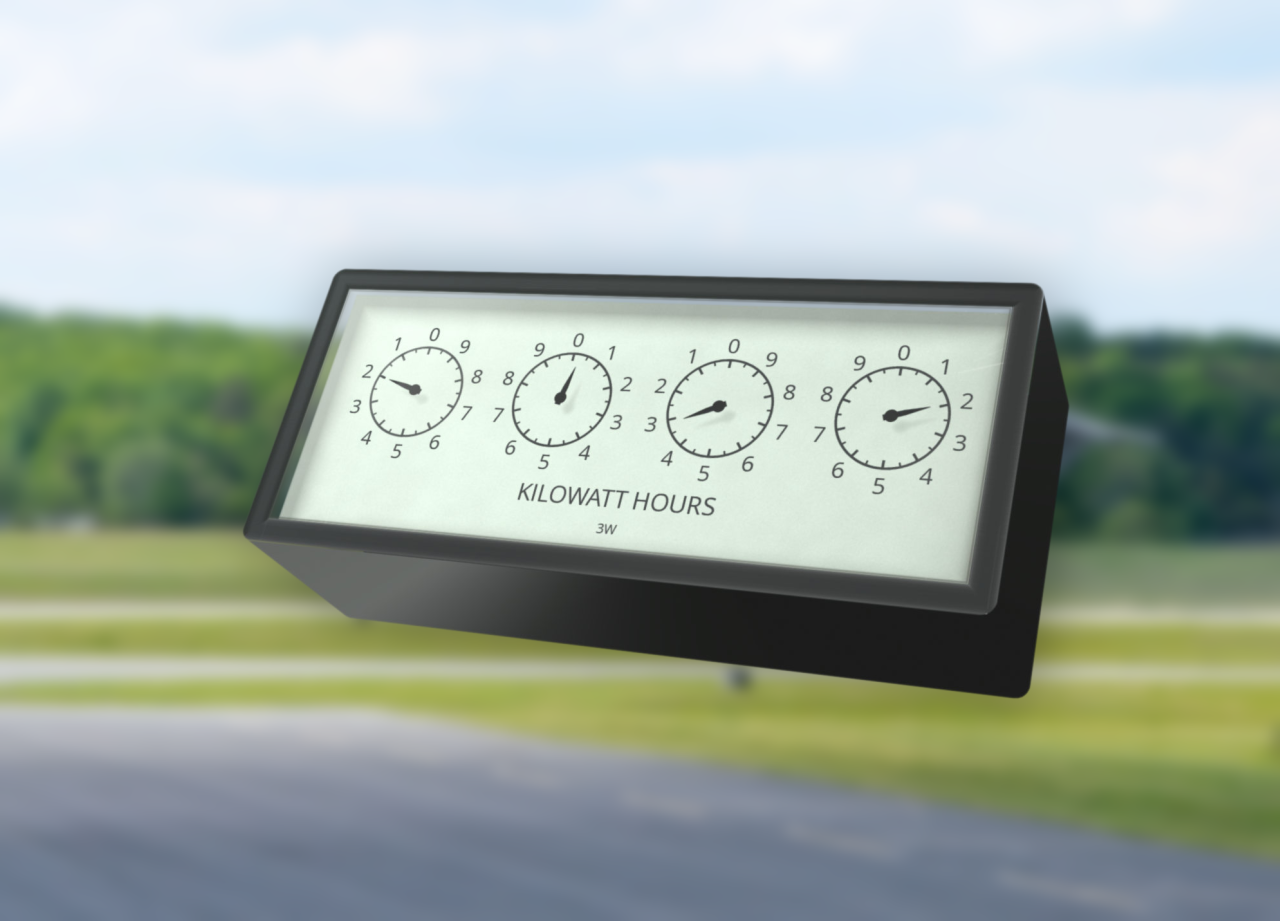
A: 2032 kWh
